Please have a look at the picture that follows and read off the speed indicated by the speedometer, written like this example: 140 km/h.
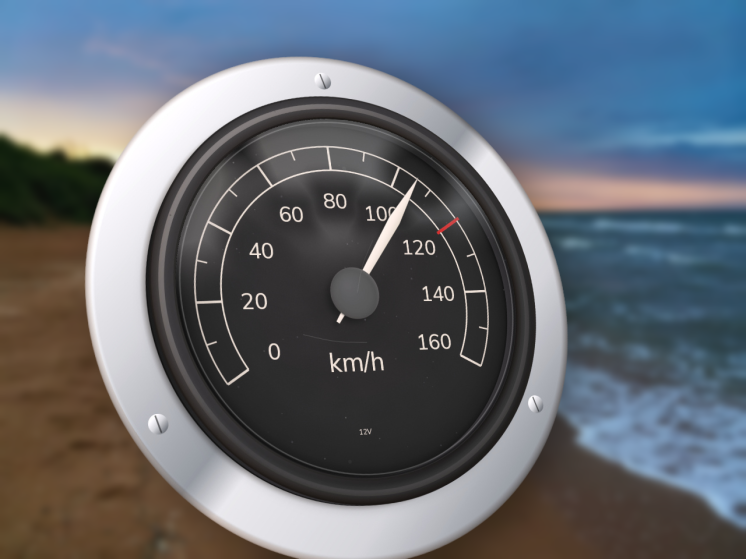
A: 105 km/h
